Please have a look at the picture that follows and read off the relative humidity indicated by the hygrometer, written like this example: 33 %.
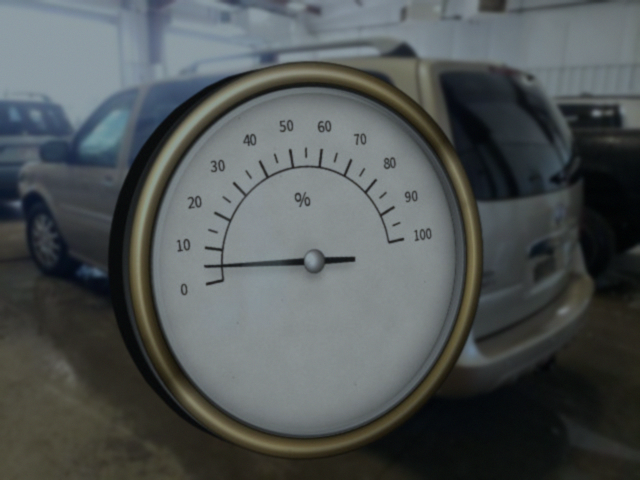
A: 5 %
